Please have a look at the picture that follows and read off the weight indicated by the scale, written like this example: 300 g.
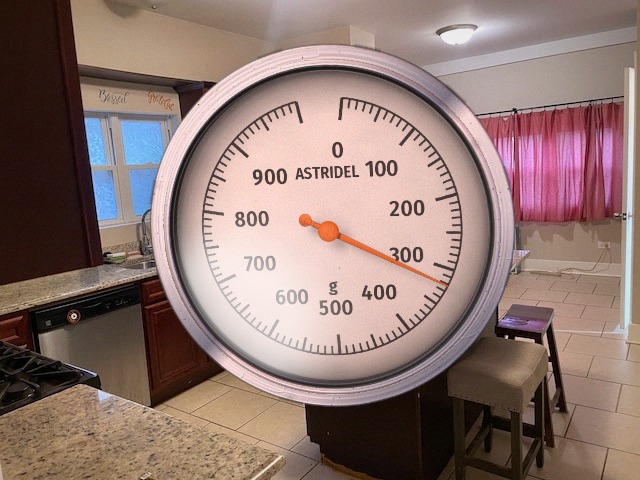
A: 320 g
